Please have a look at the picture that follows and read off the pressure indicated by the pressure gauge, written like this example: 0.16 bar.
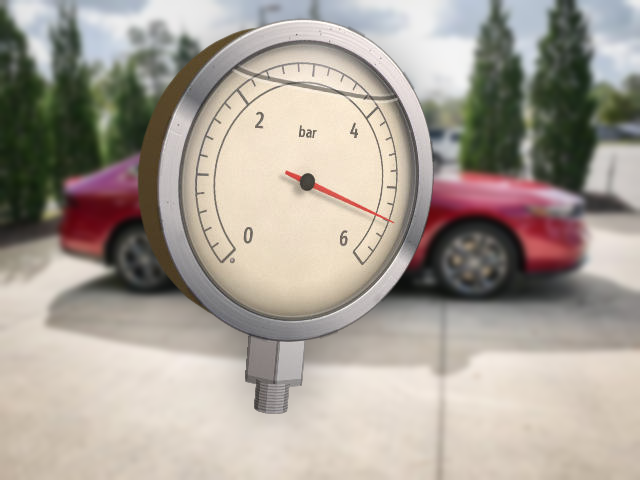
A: 5.4 bar
